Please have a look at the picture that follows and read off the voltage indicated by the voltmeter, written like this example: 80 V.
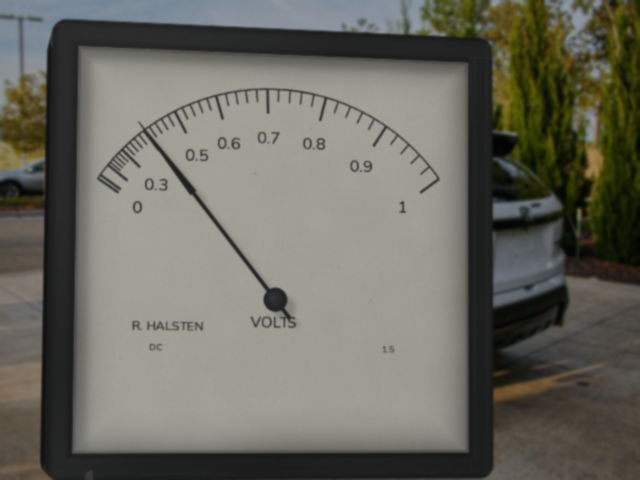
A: 0.4 V
